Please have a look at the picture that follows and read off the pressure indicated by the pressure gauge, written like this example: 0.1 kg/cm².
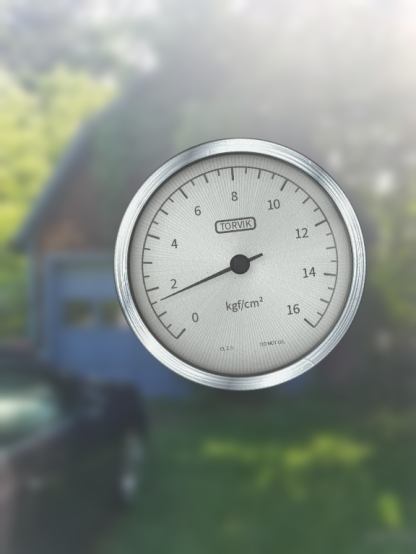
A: 1.5 kg/cm²
